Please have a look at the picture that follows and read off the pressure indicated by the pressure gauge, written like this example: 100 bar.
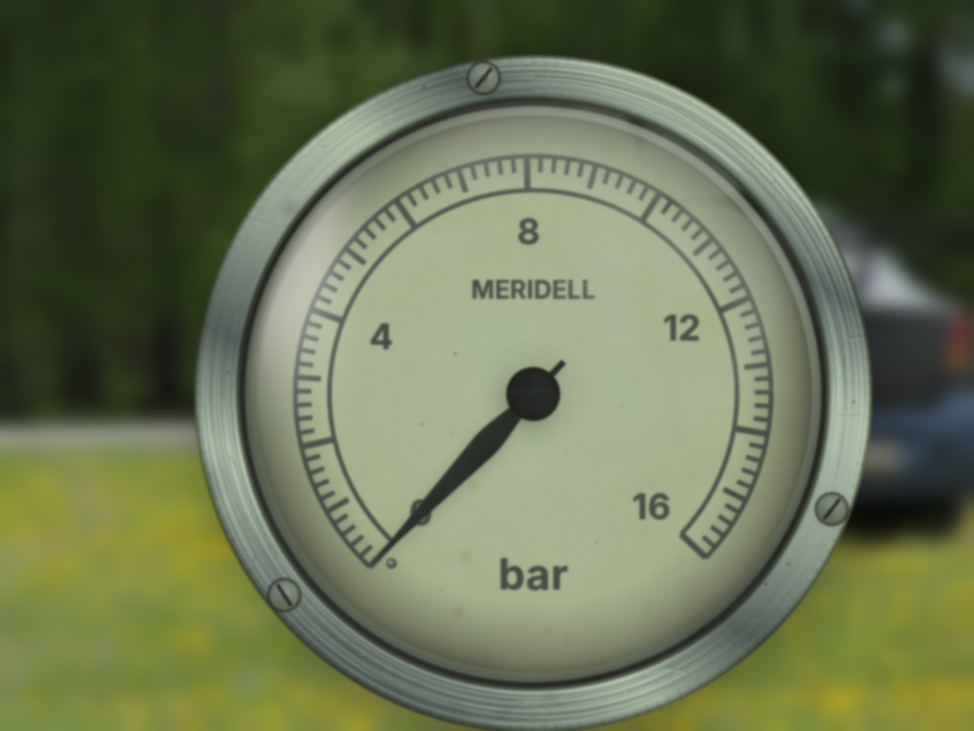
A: 0 bar
